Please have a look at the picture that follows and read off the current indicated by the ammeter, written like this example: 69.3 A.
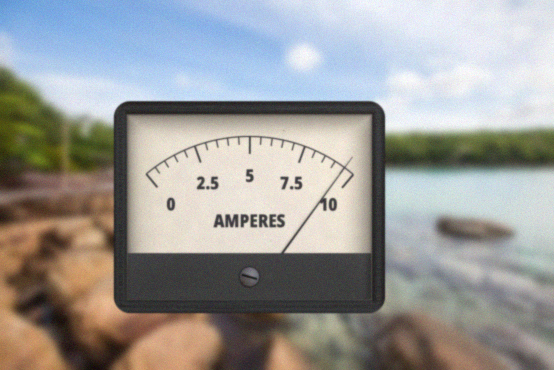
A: 9.5 A
